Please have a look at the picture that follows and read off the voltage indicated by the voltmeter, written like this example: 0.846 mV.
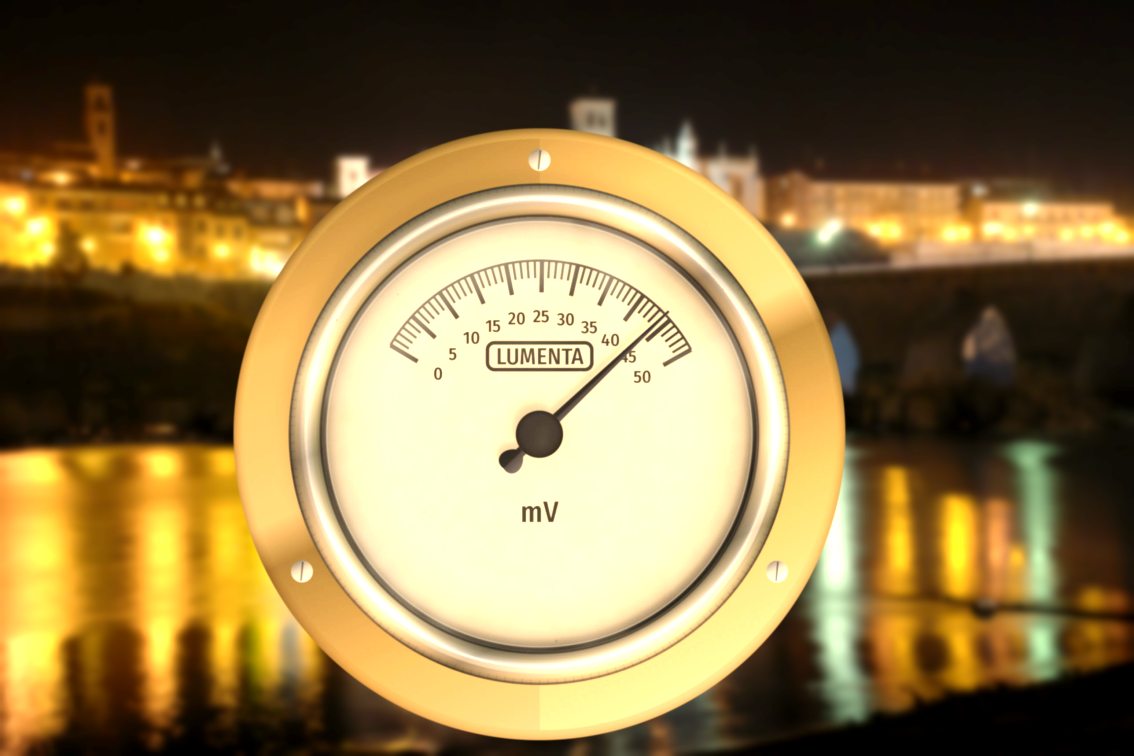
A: 44 mV
